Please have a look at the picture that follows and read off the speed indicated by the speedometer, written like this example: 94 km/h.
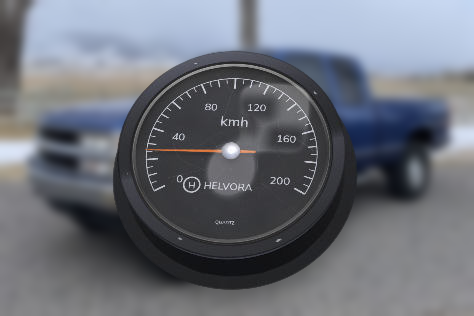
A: 25 km/h
